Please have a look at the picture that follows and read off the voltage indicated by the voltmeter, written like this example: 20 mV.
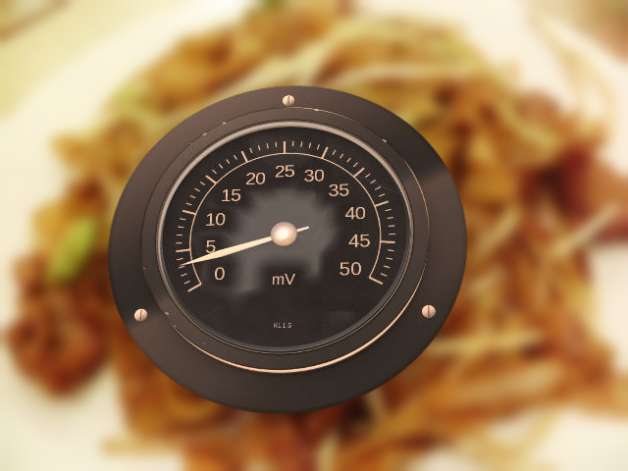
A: 3 mV
